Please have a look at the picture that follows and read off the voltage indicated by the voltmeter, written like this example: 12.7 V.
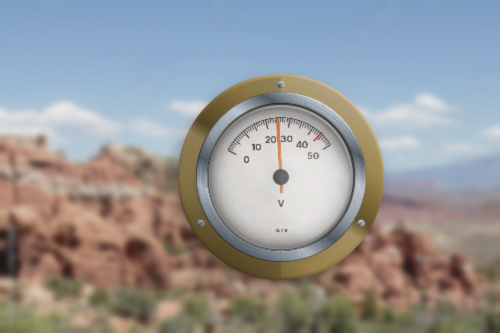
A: 25 V
